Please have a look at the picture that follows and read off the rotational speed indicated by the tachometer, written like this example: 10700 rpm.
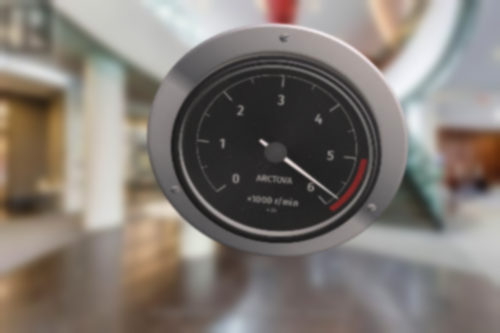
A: 5750 rpm
